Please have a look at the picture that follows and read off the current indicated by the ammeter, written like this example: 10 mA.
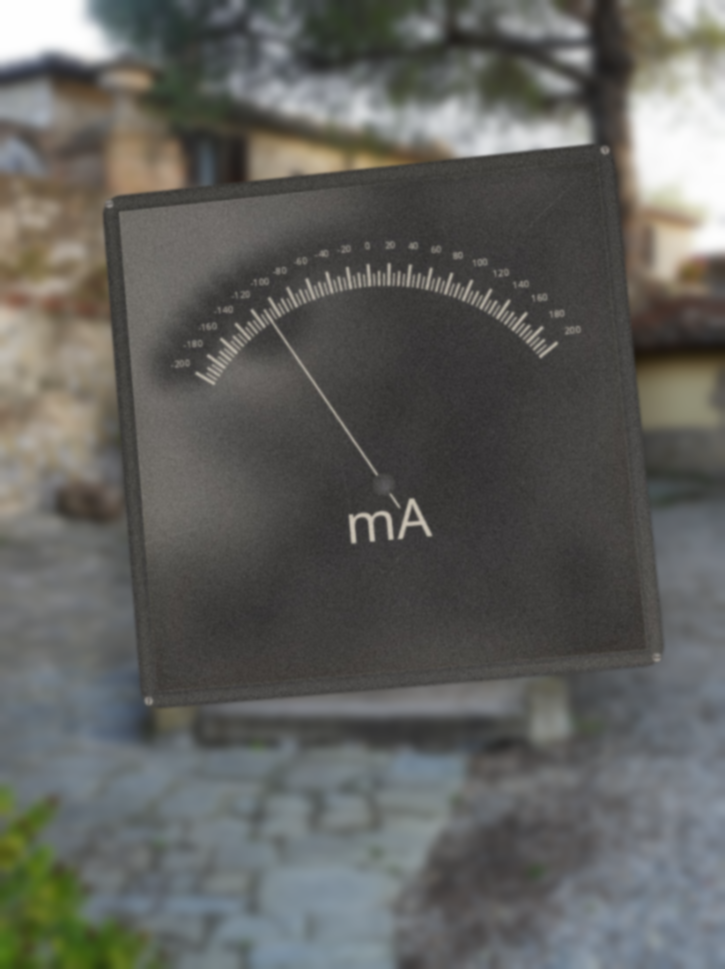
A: -110 mA
